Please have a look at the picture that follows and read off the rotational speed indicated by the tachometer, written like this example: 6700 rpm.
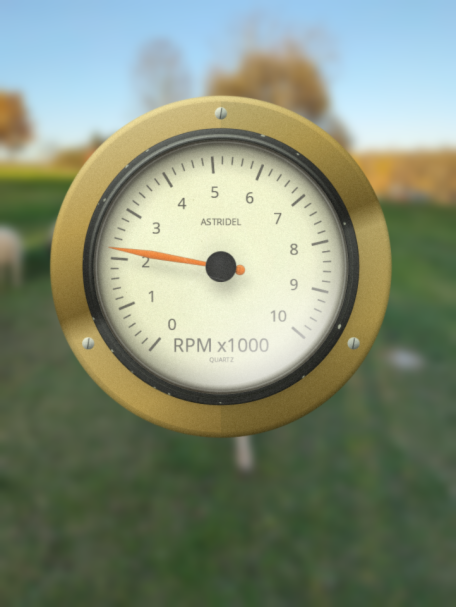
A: 2200 rpm
